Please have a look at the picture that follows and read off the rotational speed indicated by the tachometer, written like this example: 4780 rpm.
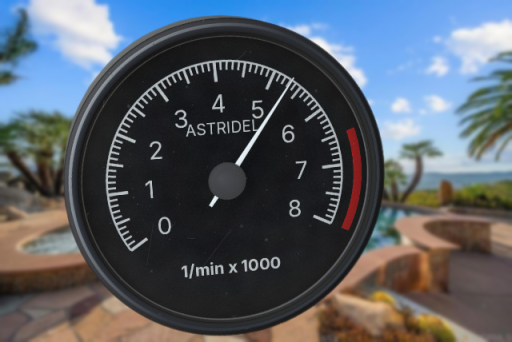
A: 5300 rpm
